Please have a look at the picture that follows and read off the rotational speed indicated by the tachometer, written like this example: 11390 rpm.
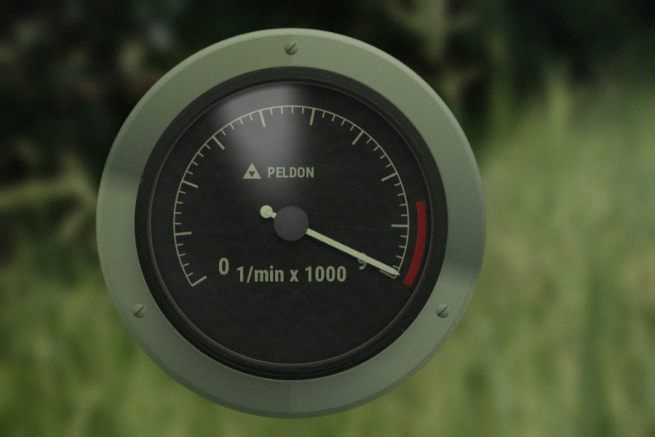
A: 8900 rpm
